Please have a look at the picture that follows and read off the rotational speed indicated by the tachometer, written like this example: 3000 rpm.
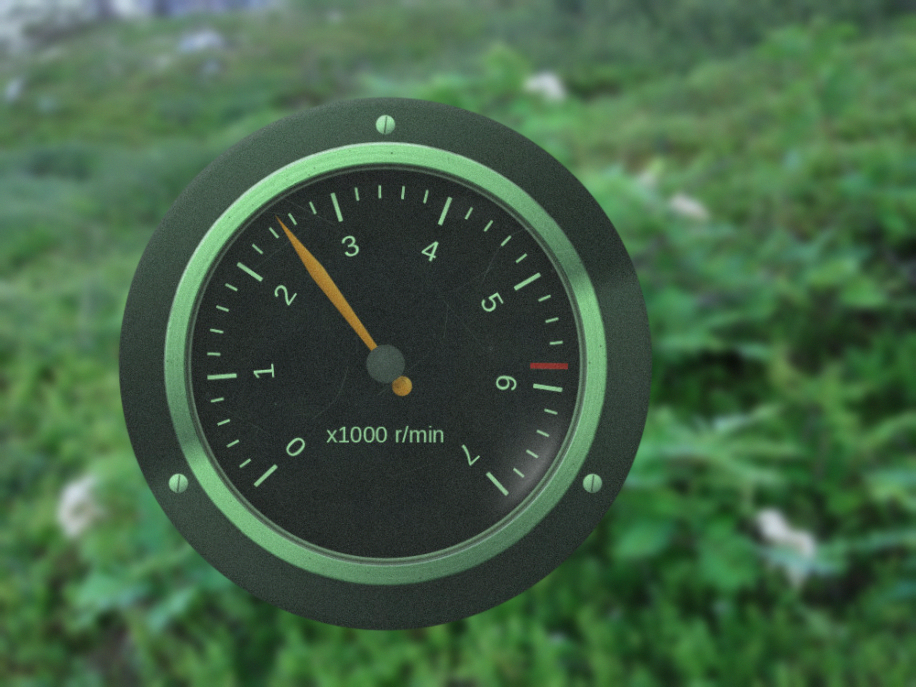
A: 2500 rpm
